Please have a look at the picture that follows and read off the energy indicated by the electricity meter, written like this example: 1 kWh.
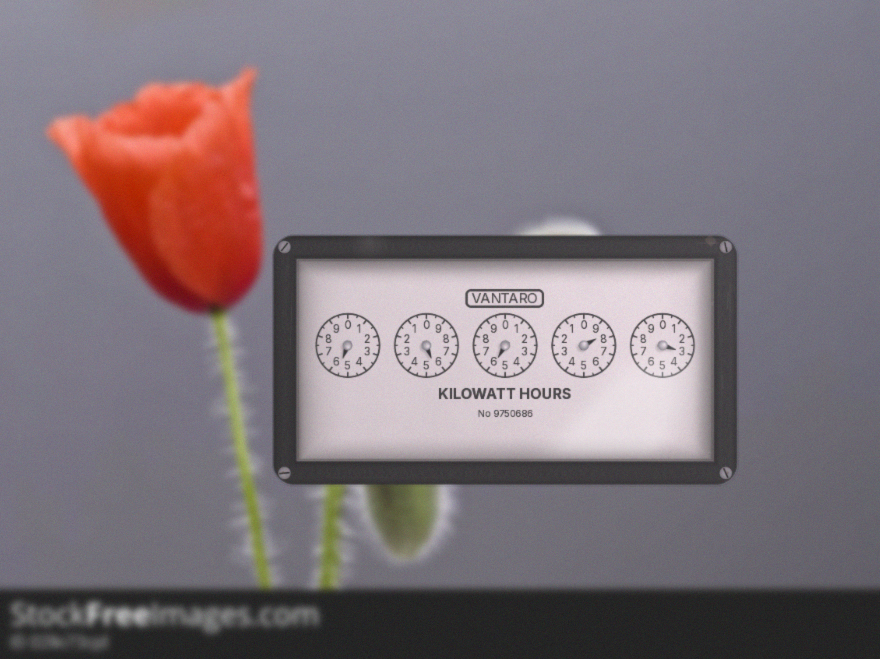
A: 55583 kWh
